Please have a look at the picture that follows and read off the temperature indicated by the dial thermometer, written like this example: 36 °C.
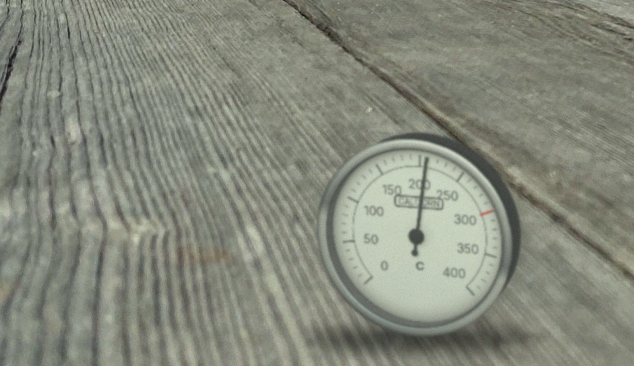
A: 210 °C
